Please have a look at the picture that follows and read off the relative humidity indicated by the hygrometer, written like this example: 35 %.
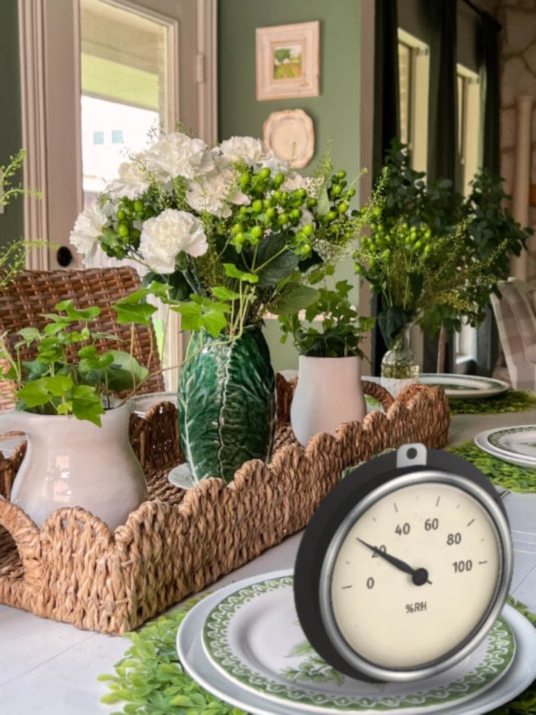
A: 20 %
